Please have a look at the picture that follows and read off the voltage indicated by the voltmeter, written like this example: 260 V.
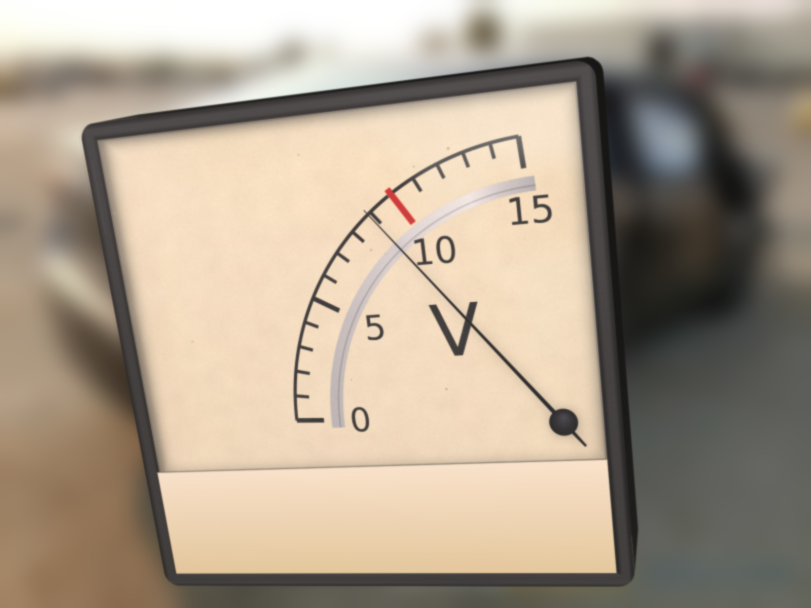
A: 9 V
